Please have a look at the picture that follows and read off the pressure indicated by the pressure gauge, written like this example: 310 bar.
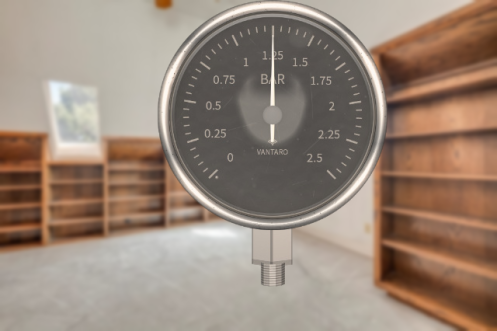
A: 1.25 bar
